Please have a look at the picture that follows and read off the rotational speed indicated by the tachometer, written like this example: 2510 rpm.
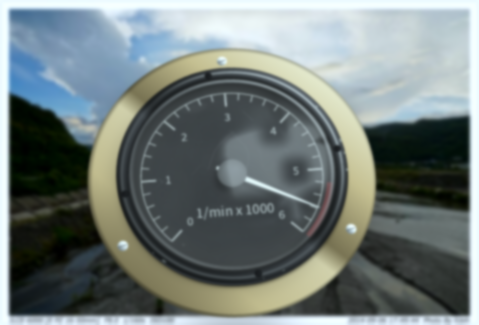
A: 5600 rpm
